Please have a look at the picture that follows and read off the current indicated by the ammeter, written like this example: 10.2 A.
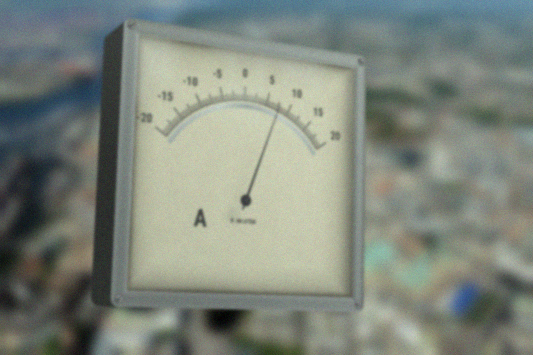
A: 7.5 A
